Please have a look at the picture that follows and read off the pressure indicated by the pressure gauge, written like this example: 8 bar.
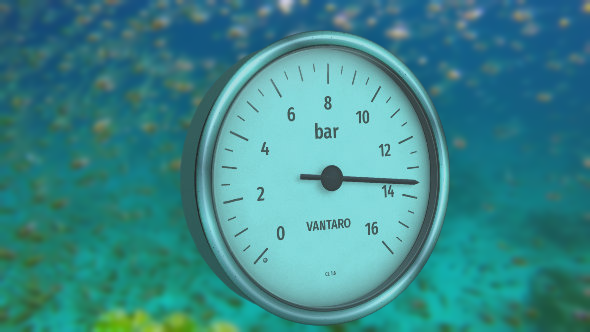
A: 13.5 bar
